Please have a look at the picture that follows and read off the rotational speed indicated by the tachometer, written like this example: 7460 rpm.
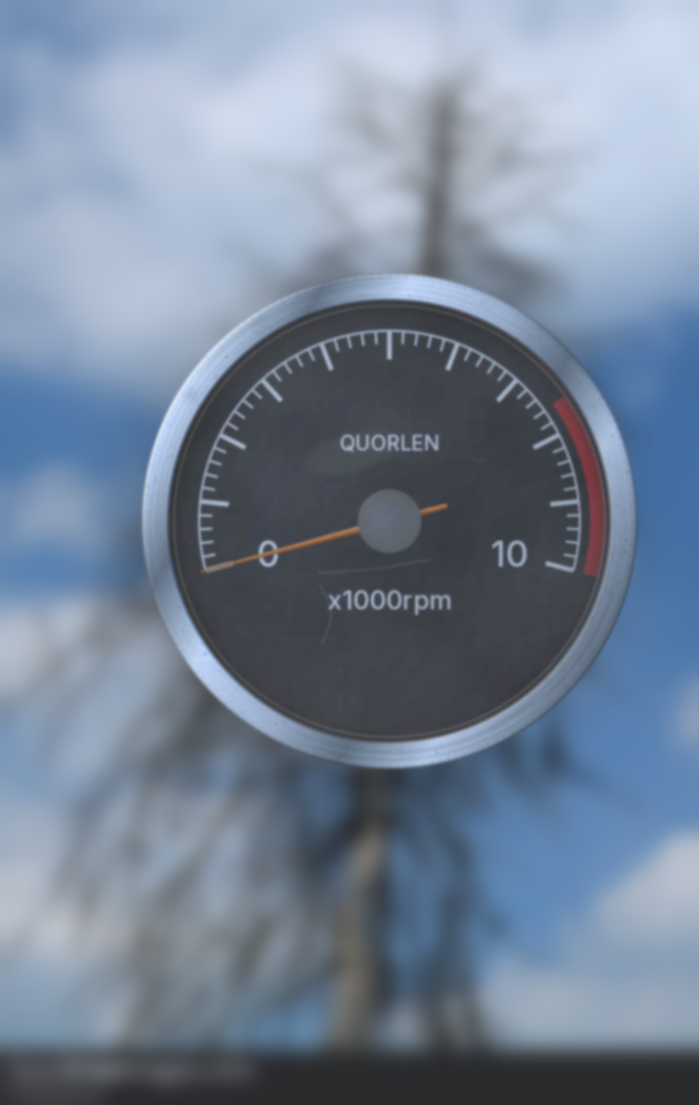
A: 0 rpm
